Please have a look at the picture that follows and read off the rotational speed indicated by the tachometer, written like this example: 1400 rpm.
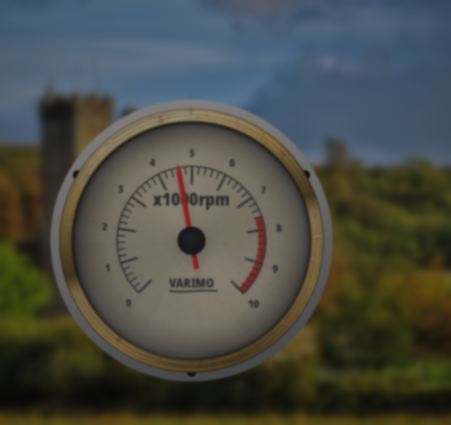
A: 4600 rpm
